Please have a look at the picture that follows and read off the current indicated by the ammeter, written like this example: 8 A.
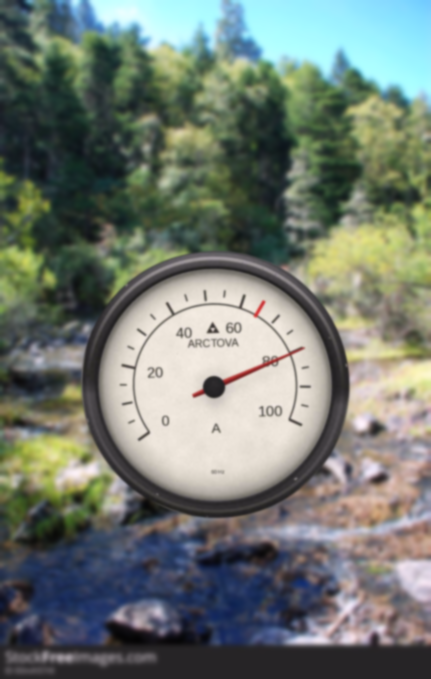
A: 80 A
